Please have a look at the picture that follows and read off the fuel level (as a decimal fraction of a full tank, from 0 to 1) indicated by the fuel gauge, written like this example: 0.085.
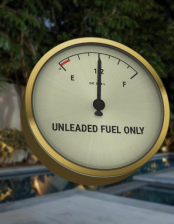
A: 0.5
